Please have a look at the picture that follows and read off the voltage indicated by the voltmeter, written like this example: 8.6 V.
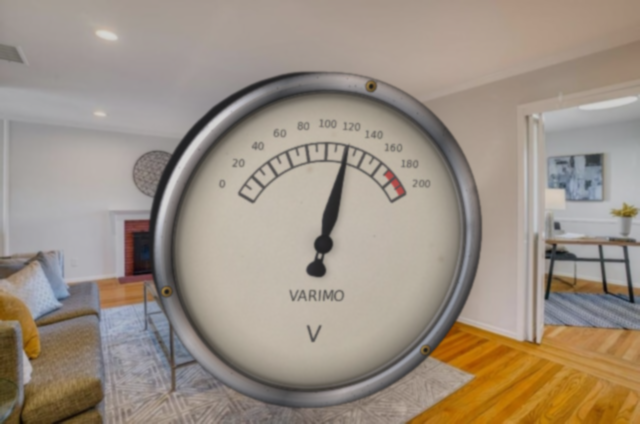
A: 120 V
